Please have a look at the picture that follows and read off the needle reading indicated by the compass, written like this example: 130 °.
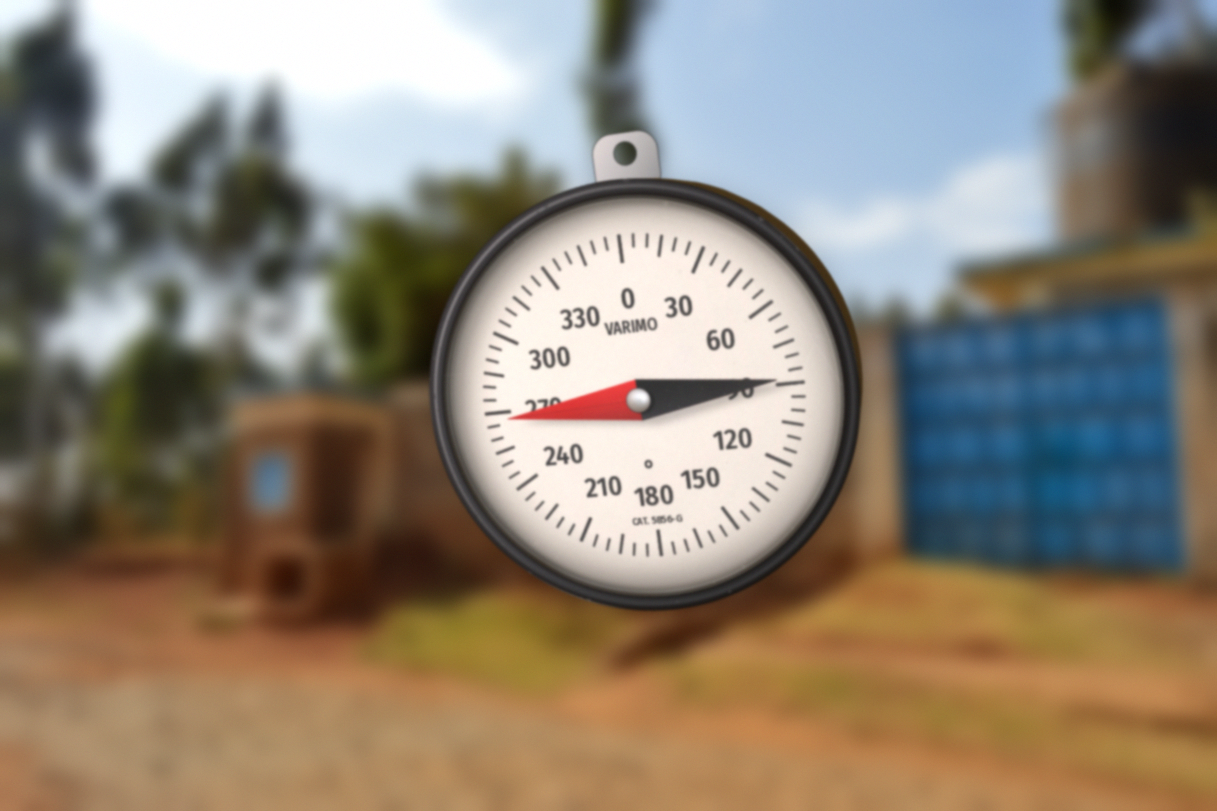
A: 267.5 °
